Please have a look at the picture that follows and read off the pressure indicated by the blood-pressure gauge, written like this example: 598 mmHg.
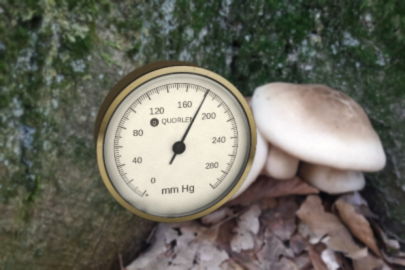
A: 180 mmHg
